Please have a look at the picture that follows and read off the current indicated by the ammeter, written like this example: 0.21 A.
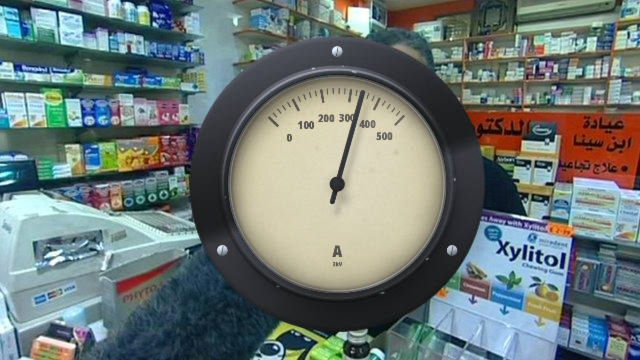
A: 340 A
